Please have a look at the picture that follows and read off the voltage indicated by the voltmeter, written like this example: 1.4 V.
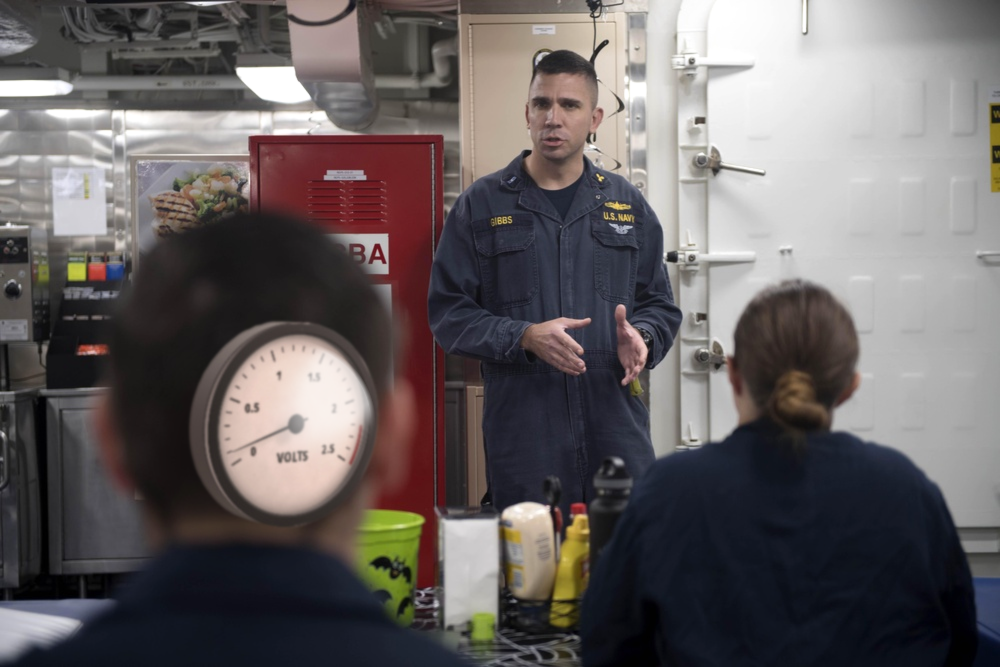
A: 0.1 V
